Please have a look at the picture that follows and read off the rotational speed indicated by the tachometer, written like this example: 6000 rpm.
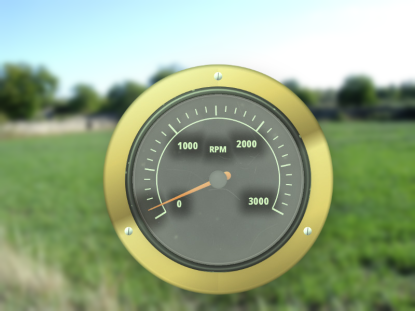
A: 100 rpm
